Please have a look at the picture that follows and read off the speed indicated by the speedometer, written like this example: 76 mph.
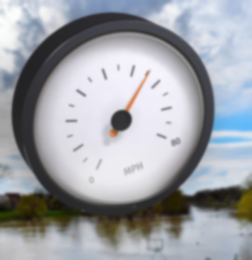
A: 55 mph
